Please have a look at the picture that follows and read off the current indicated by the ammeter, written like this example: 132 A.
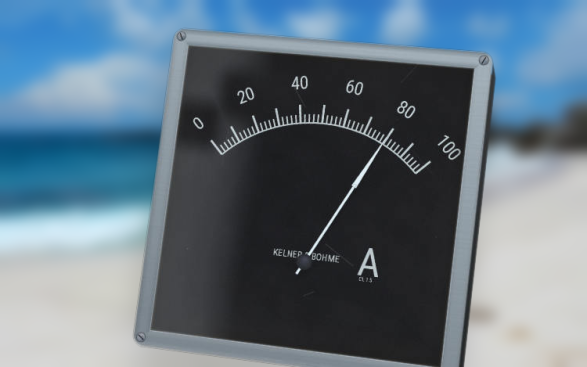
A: 80 A
